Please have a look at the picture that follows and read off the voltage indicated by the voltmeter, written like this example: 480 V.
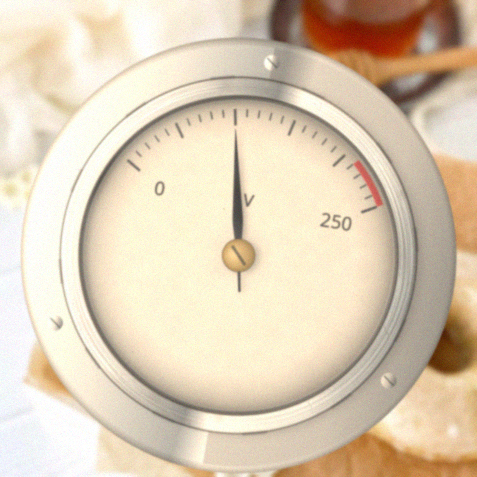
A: 100 V
